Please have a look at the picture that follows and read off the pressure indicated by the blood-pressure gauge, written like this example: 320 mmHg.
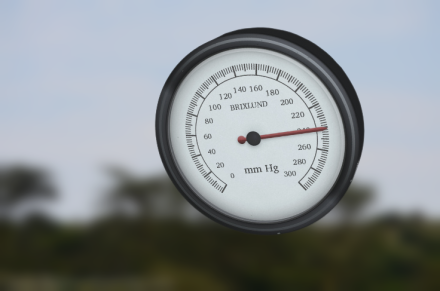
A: 240 mmHg
